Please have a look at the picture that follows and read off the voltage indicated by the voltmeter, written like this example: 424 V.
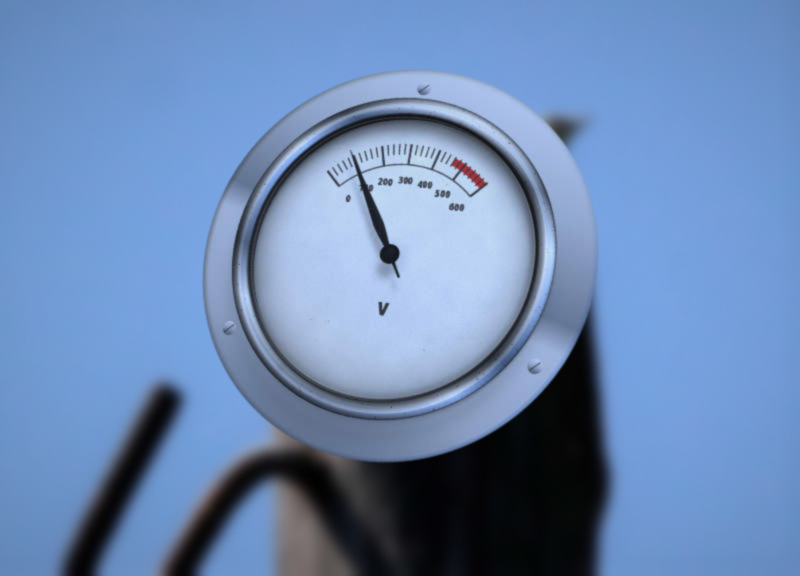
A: 100 V
